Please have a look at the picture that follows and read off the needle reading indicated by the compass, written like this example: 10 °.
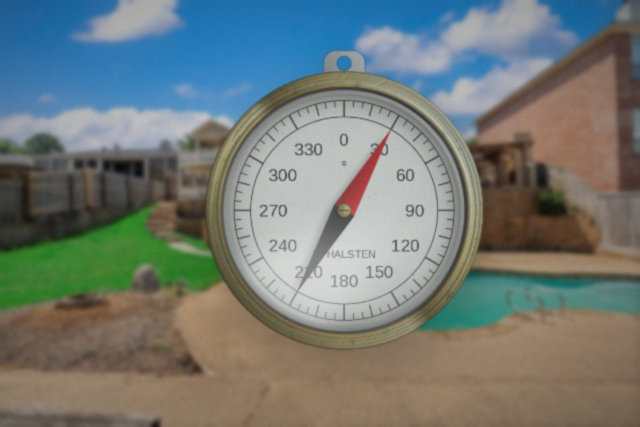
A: 30 °
